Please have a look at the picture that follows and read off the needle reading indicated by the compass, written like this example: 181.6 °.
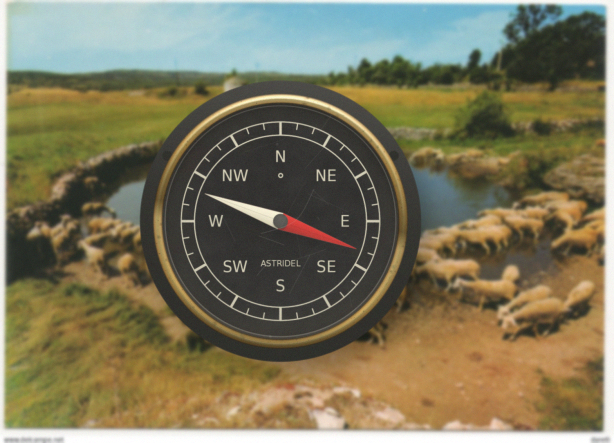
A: 110 °
